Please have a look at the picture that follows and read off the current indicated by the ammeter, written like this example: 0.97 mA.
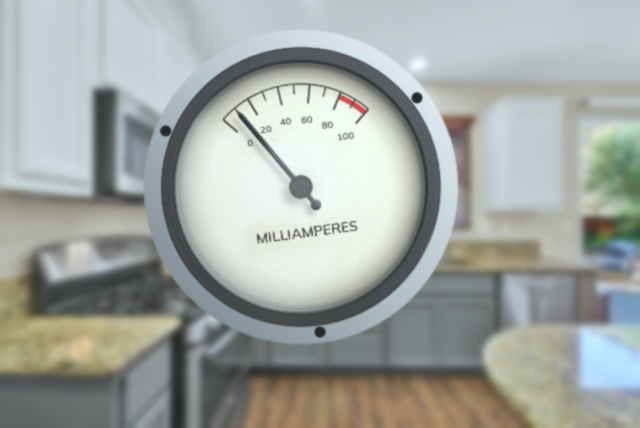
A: 10 mA
